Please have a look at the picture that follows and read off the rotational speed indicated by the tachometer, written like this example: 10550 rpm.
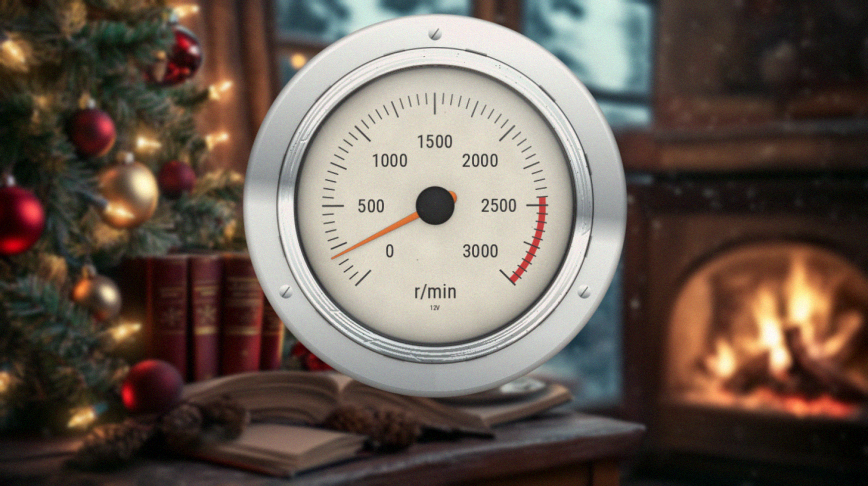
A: 200 rpm
